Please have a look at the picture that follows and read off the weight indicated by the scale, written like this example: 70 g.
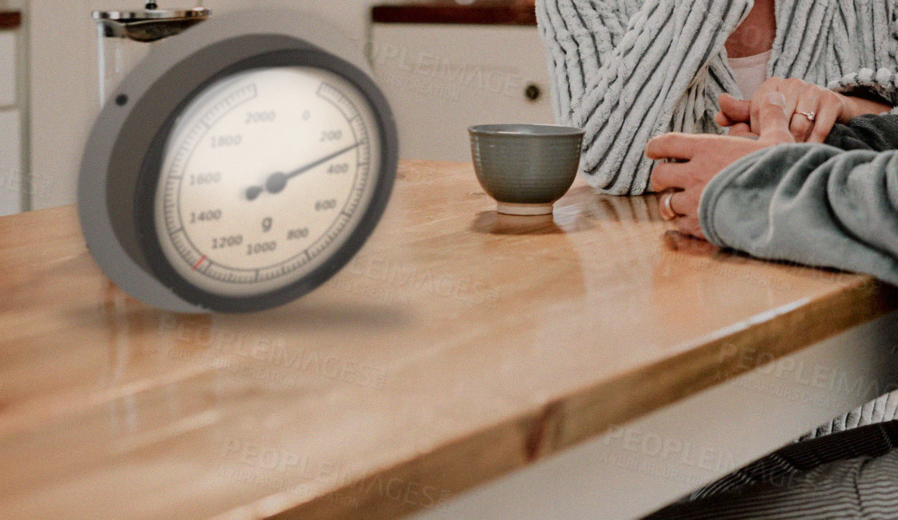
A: 300 g
